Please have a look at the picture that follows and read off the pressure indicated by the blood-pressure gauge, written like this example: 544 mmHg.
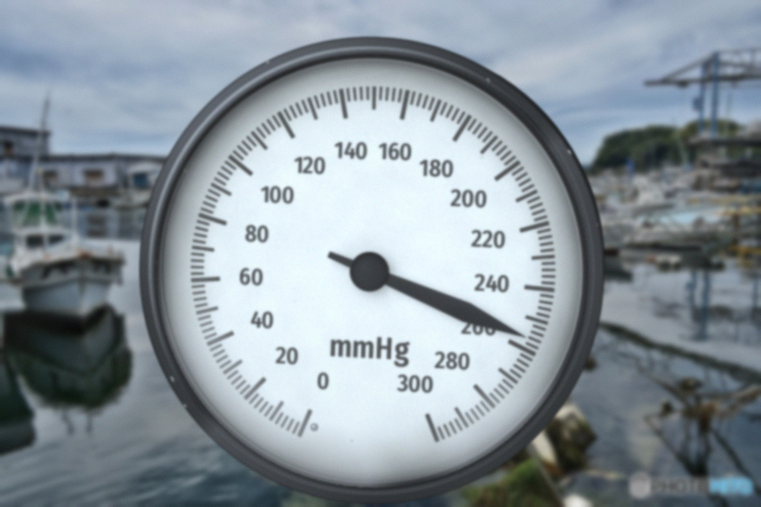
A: 256 mmHg
